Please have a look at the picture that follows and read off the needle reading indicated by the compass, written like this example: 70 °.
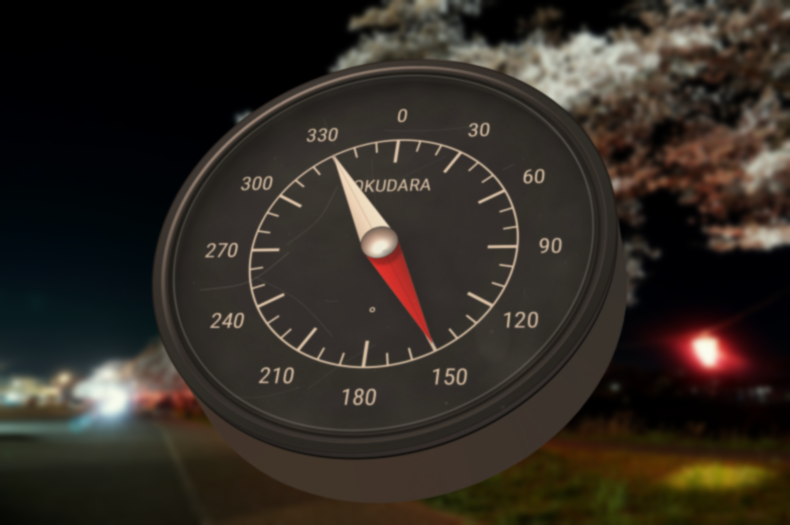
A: 150 °
